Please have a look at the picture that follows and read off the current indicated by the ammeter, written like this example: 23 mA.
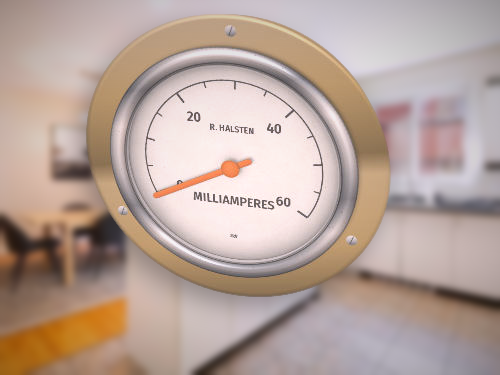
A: 0 mA
